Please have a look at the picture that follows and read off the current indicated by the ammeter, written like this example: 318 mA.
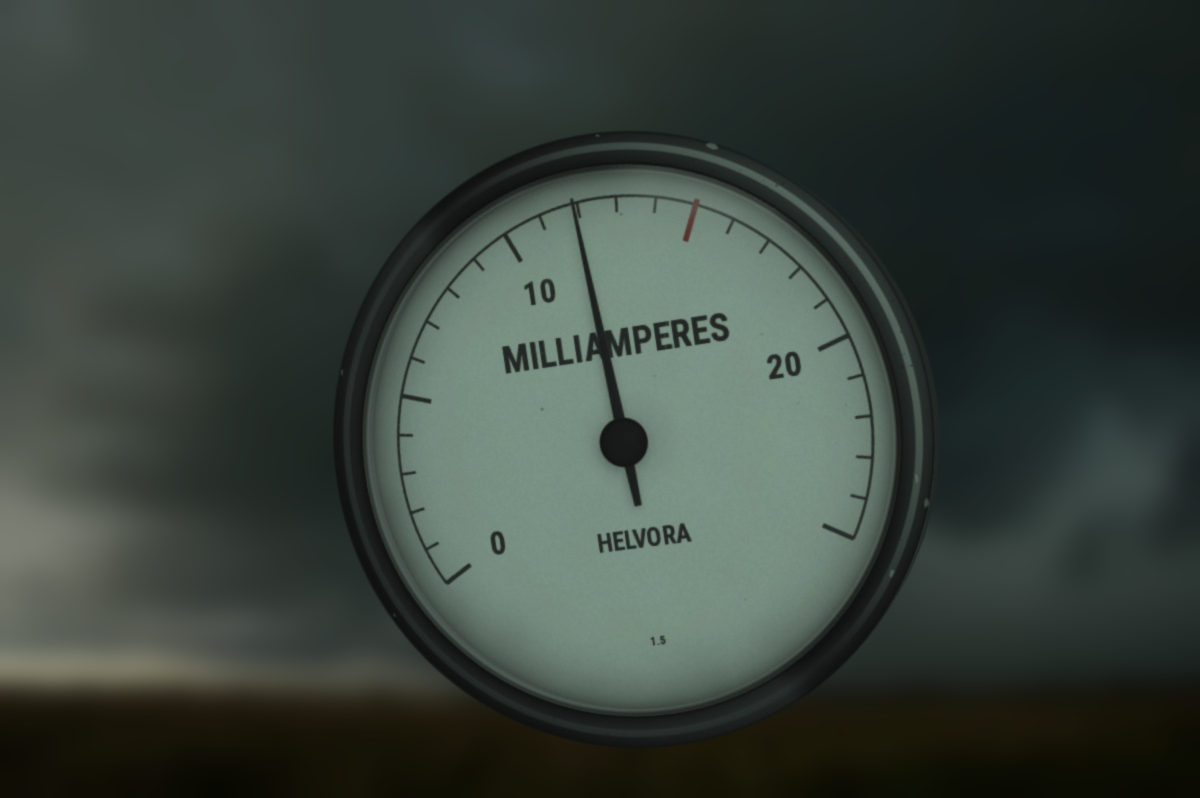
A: 12 mA
